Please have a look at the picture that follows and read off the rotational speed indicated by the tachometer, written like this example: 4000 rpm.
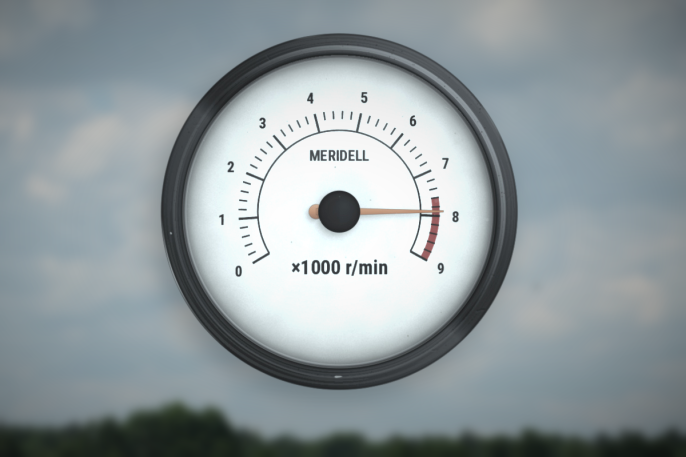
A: 7900 rpm
